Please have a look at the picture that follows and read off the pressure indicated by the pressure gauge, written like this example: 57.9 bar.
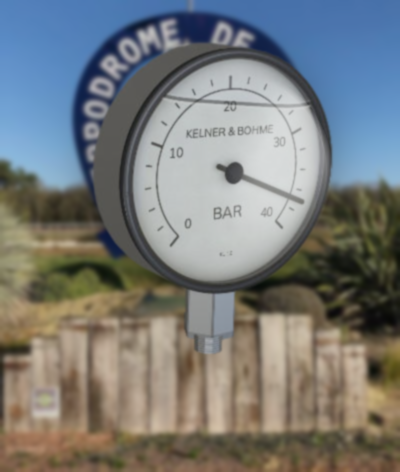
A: 37 bar
